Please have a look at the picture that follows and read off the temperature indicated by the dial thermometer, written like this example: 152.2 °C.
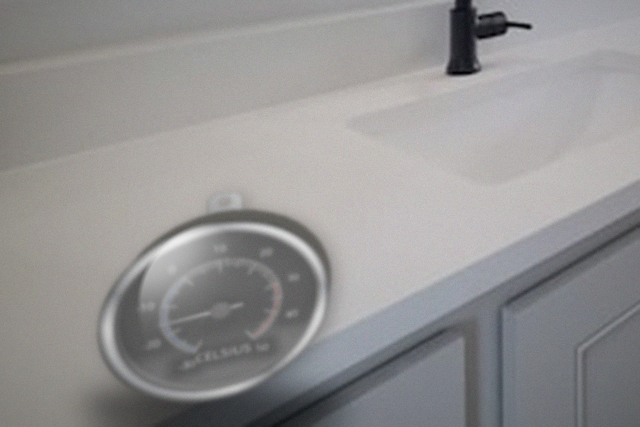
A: -15 °C
